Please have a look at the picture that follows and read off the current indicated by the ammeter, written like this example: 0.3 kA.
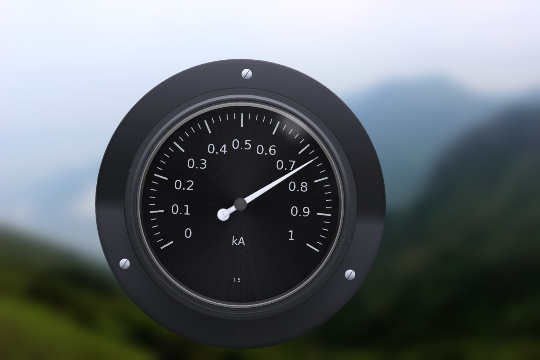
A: 0.74 kA
